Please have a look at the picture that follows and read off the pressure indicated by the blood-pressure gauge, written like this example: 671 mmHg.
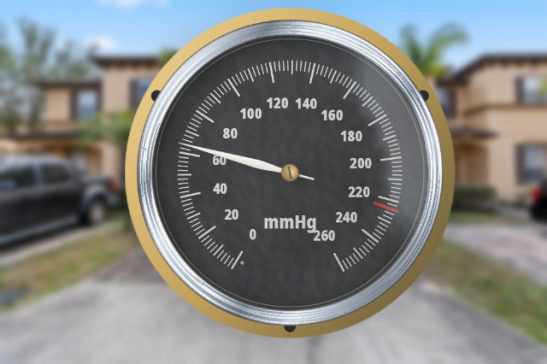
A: 64 mmHg
